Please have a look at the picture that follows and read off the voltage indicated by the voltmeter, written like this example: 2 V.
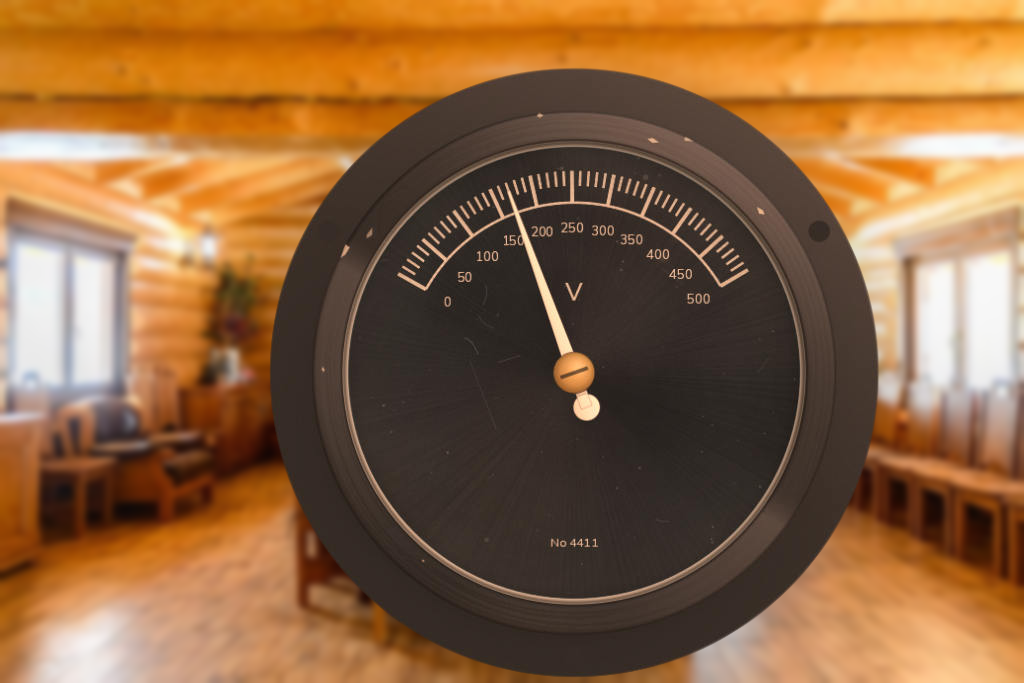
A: 170 V
